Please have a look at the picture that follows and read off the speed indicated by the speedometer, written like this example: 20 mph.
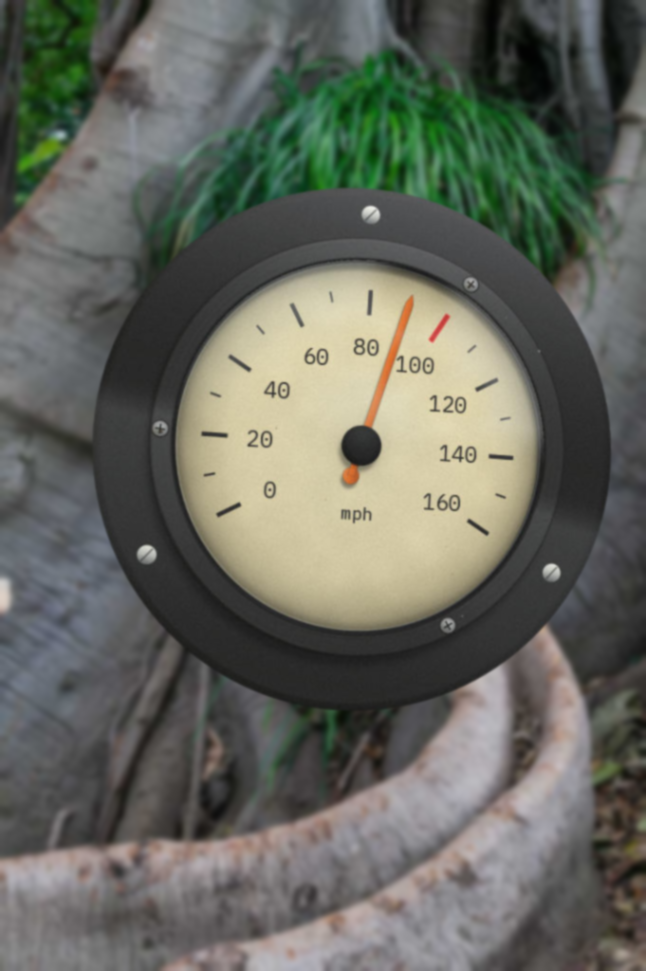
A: 90 mph
